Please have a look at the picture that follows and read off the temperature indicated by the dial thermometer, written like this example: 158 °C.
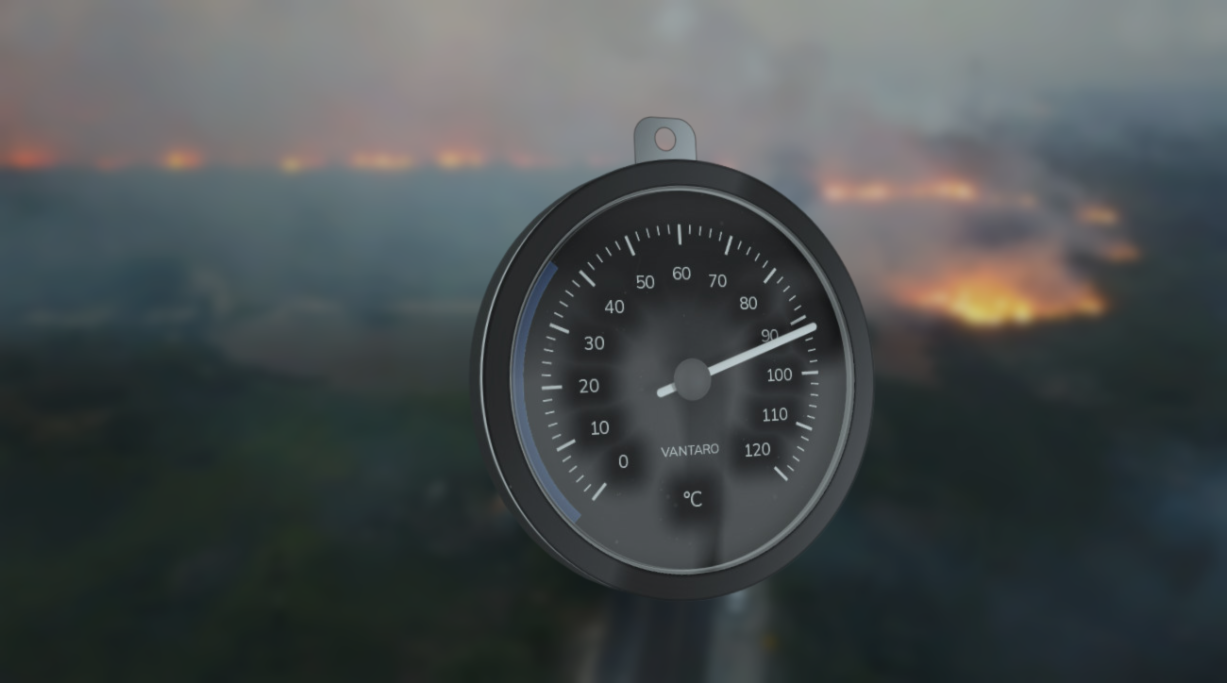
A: 92 °C
